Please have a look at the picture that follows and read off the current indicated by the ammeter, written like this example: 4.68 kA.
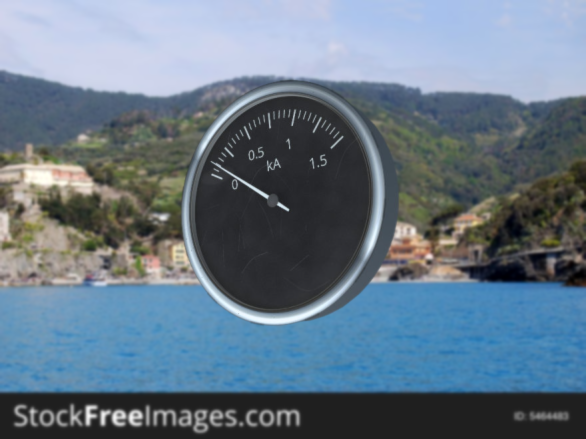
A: 0.1 kA
